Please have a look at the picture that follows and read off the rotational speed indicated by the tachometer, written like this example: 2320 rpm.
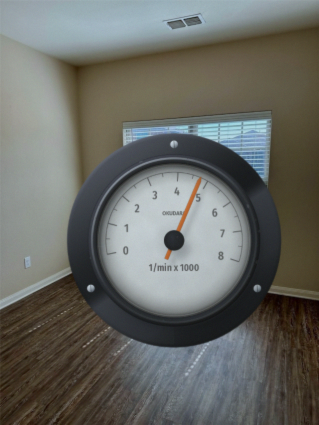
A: 4750 rpm
